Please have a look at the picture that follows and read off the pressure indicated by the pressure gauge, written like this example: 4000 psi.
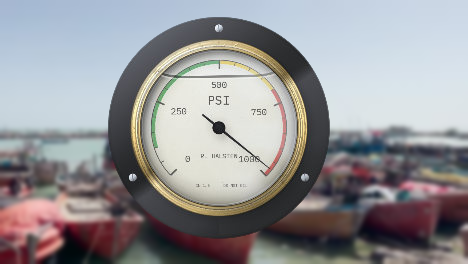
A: 975 psi
